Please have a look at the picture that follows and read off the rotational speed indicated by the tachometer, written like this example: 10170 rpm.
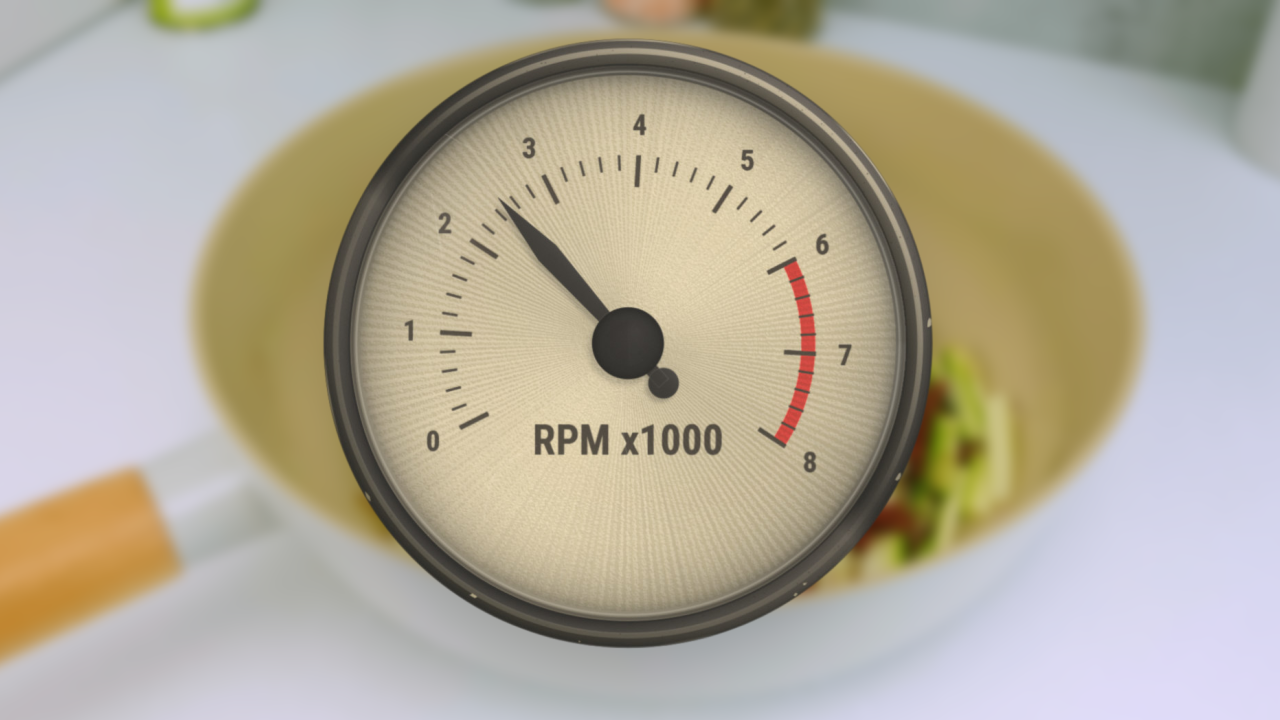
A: 2500 rpm
